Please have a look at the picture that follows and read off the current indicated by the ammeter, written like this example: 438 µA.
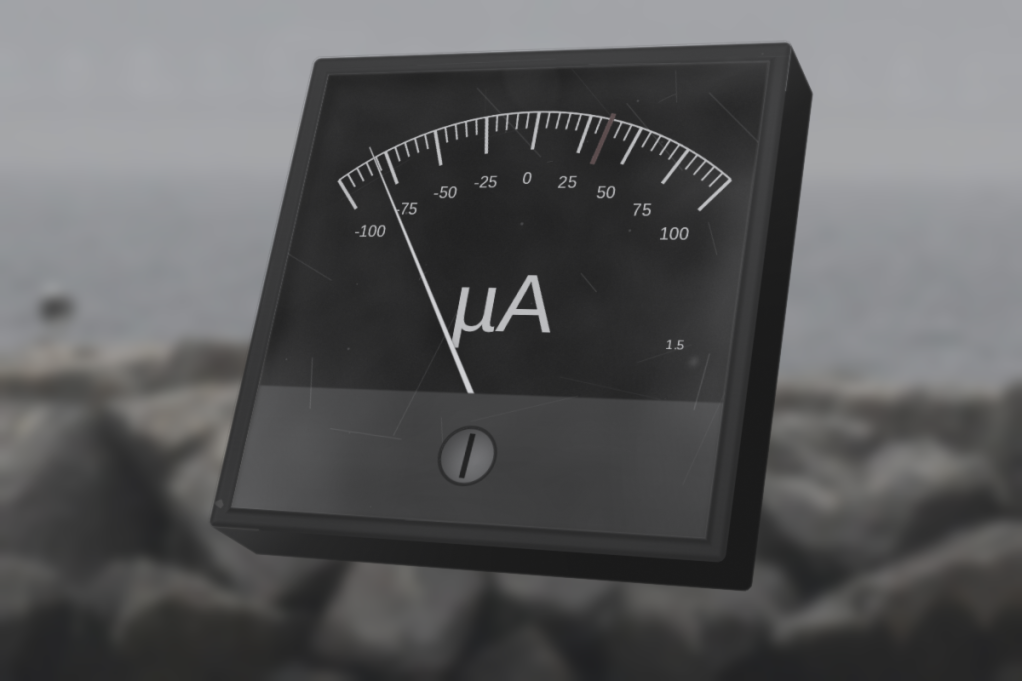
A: -80 µA
